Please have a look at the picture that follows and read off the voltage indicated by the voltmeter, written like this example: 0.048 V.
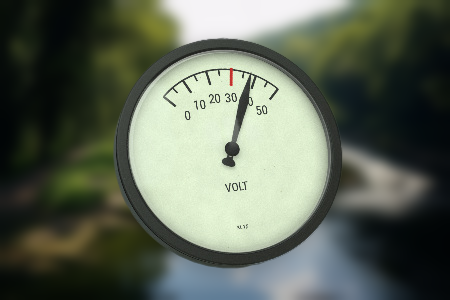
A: 37.5 V
